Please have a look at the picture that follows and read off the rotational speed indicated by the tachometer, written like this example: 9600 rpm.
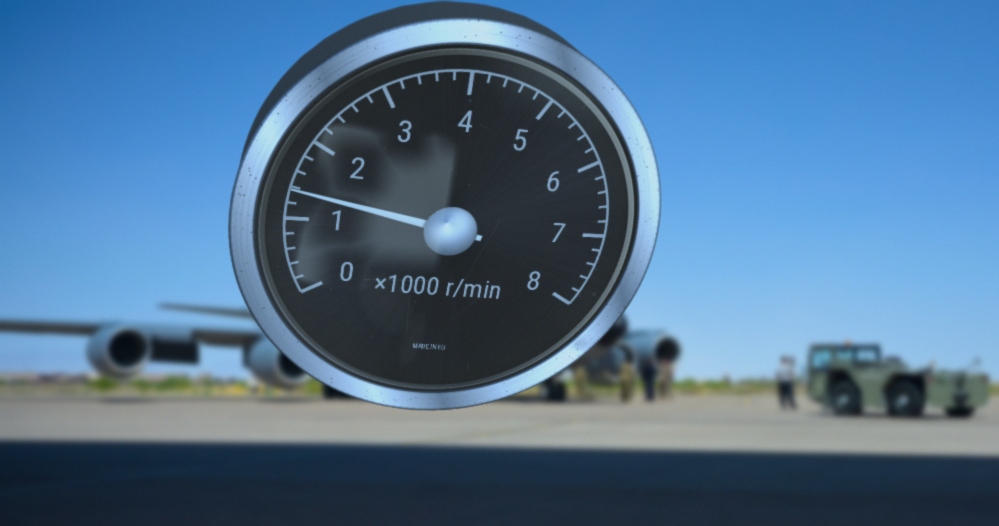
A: 1400 rpm
